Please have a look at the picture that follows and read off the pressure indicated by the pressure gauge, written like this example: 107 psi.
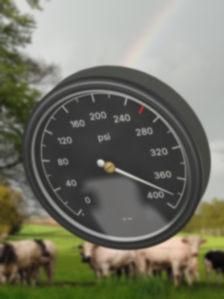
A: 380 psi
